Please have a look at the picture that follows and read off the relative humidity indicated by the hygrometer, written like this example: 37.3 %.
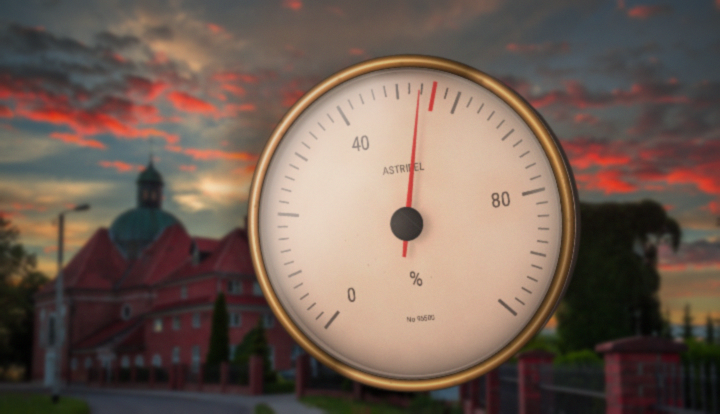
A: 54 %
